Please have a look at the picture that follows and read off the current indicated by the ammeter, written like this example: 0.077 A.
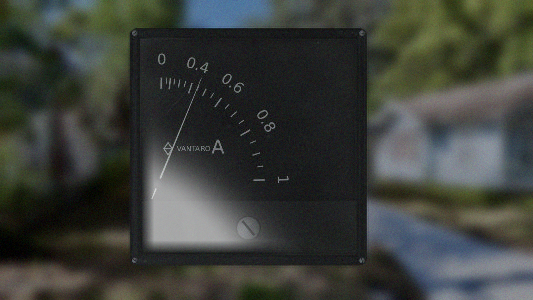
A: 0.45 A
